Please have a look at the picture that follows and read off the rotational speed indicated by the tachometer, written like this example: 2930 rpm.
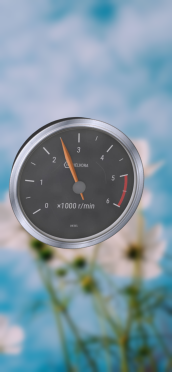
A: 2500 rpm
